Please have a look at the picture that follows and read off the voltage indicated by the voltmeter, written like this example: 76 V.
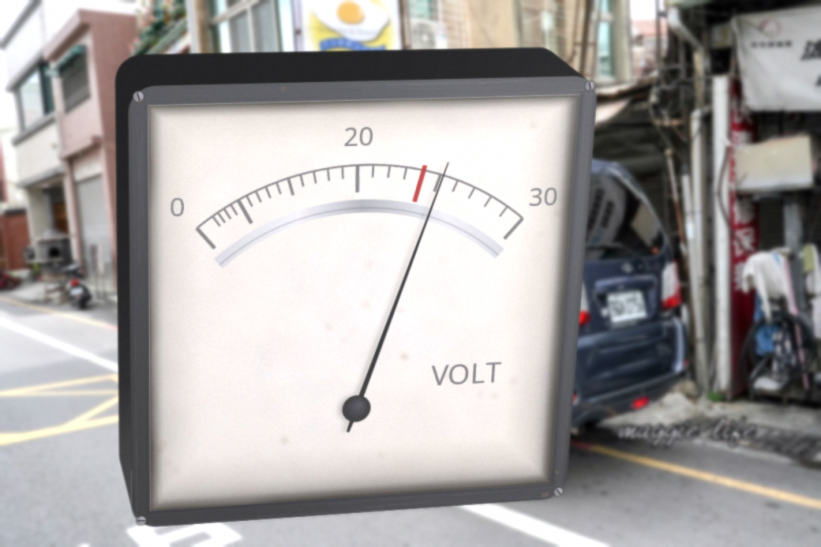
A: 25 V
